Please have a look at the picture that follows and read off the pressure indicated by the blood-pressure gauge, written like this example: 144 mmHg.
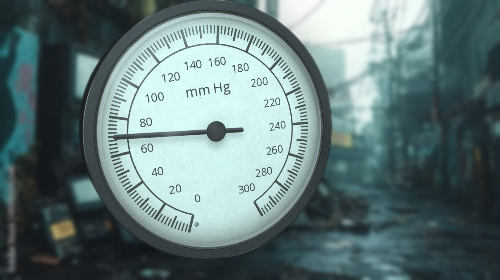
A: 70 mmHg
